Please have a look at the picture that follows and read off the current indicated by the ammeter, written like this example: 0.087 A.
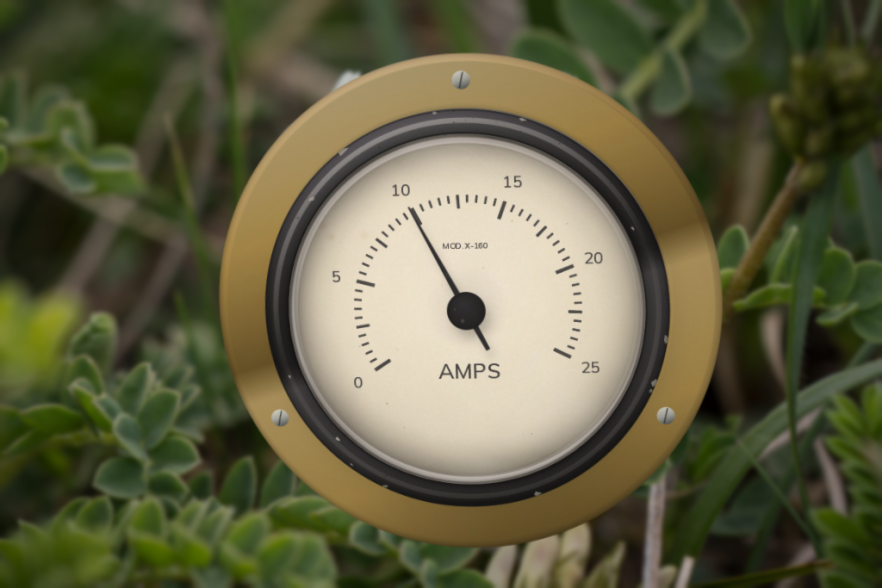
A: 10 A
